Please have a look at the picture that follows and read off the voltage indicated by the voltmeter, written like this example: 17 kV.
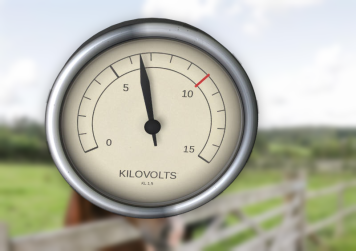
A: 6.5 kV
